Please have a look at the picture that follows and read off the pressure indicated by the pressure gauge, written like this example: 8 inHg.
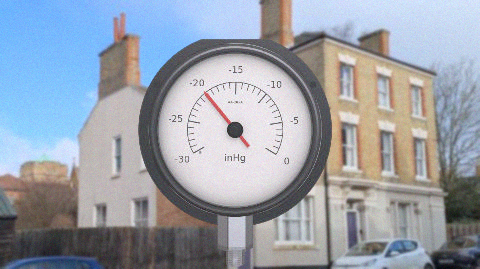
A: -20 inHg
